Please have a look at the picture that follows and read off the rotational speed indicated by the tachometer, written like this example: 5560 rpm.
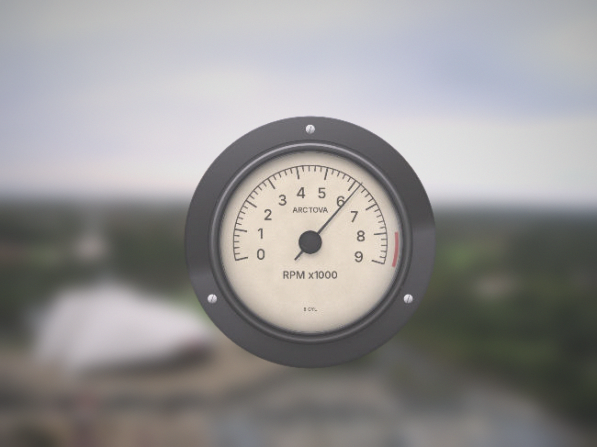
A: 6200 rpm
